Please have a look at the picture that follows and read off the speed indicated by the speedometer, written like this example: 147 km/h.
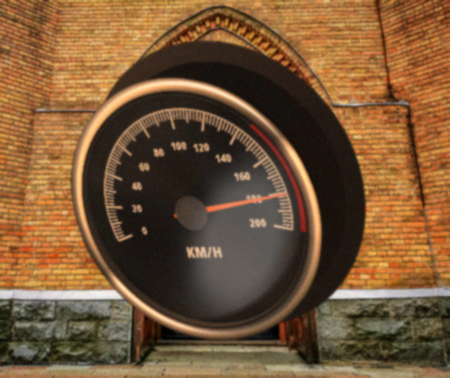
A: 180 km/h
